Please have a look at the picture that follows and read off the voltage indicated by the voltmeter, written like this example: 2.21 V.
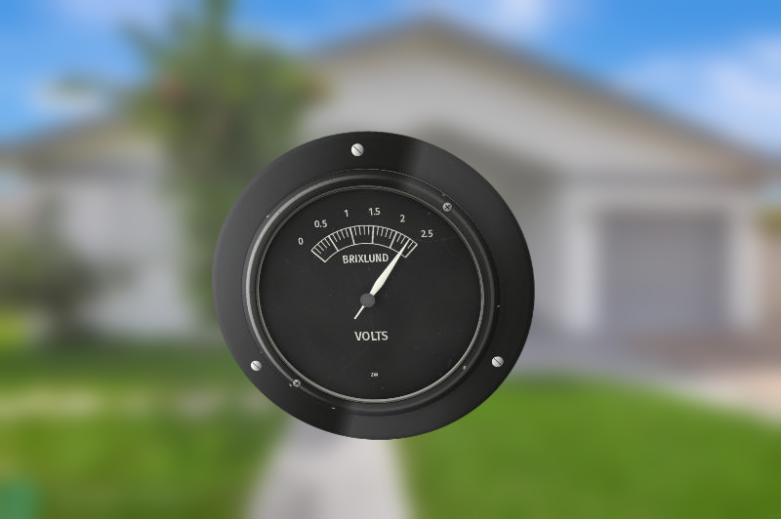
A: 2.3 V
